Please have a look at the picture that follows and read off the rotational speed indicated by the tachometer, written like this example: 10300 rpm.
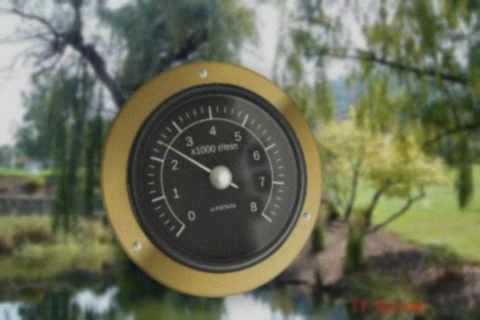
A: 2400 rpm
